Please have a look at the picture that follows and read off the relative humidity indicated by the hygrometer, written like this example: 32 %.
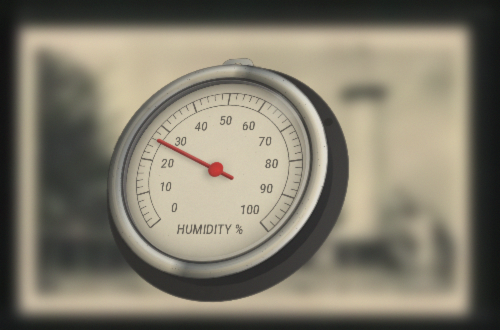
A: 26 %
